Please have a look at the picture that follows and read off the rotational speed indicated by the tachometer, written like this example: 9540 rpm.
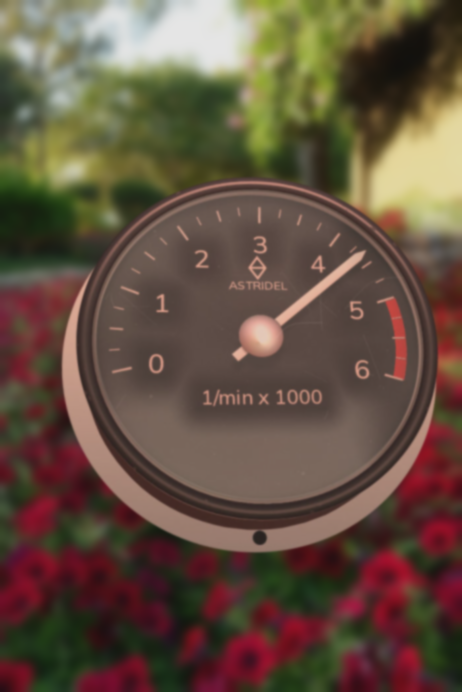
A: 4375 rpm
